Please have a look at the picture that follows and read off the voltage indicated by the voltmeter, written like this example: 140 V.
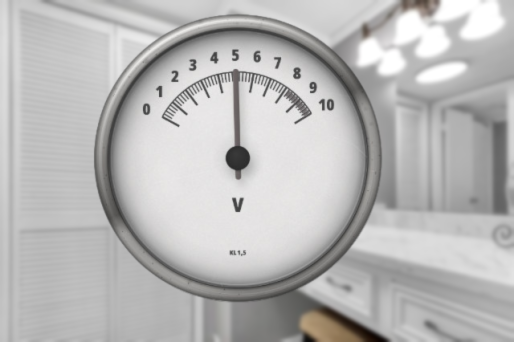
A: 5 V
